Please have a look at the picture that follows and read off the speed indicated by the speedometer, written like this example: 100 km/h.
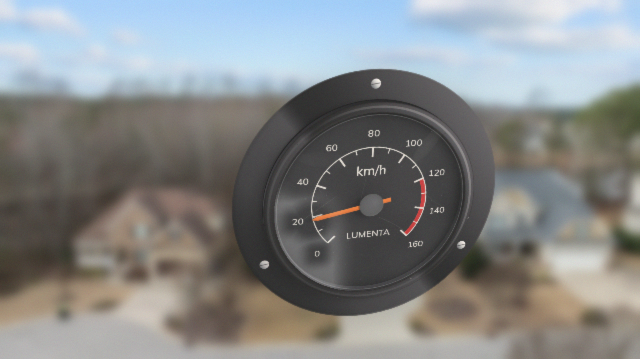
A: 20 km/h
